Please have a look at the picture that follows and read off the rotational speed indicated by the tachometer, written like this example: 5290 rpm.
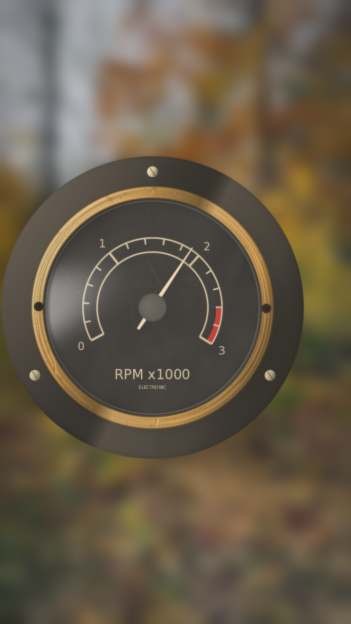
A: 1900 rpm
